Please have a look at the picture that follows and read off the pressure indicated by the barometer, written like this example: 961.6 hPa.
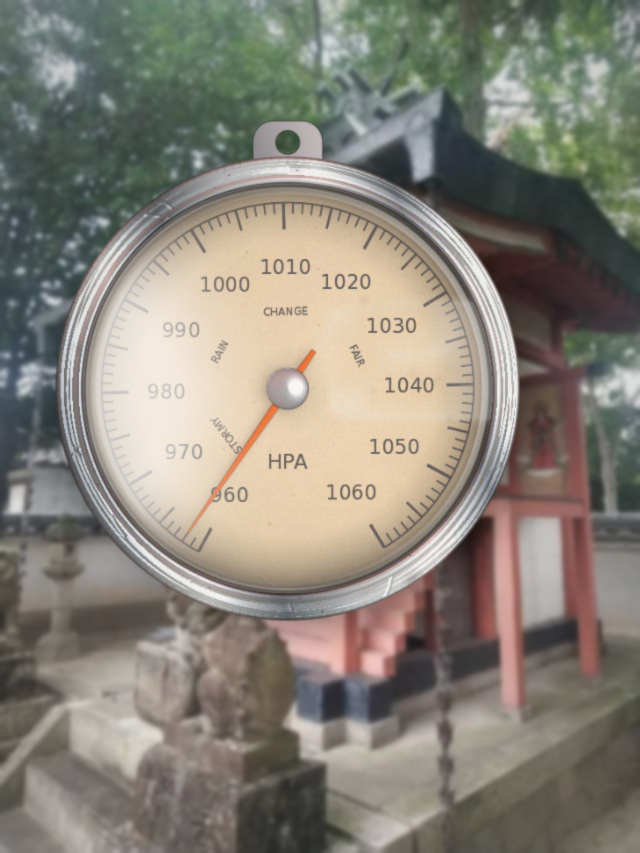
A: 962 hPa
